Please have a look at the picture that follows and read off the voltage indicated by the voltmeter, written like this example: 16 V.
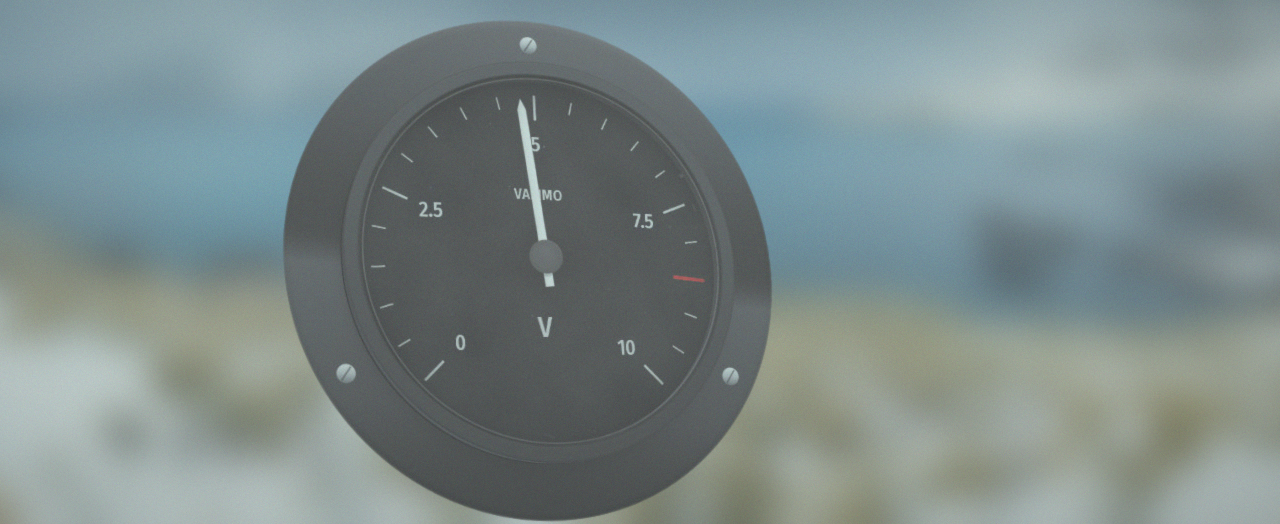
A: 4.75 V
